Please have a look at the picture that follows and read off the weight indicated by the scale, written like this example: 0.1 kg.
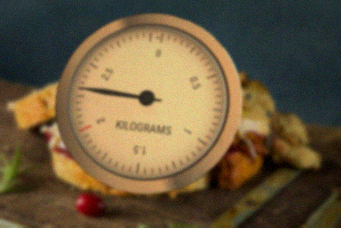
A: 2.3 kg
